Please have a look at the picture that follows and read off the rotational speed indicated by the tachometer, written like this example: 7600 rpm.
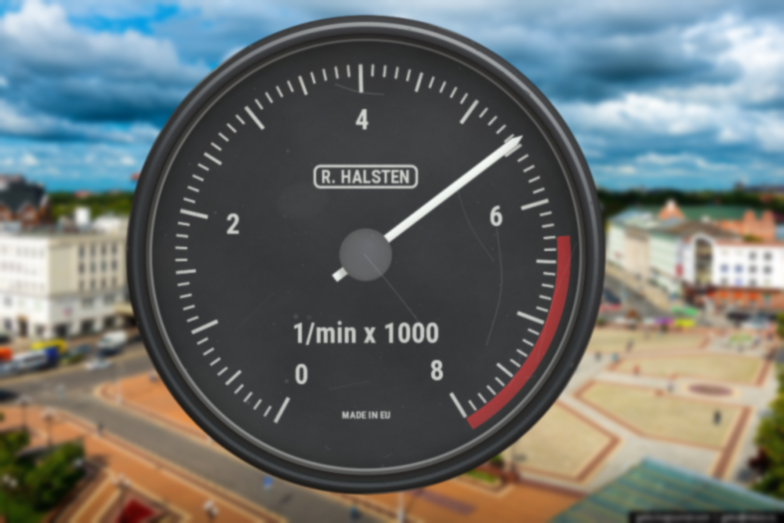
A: 5450 rpm
